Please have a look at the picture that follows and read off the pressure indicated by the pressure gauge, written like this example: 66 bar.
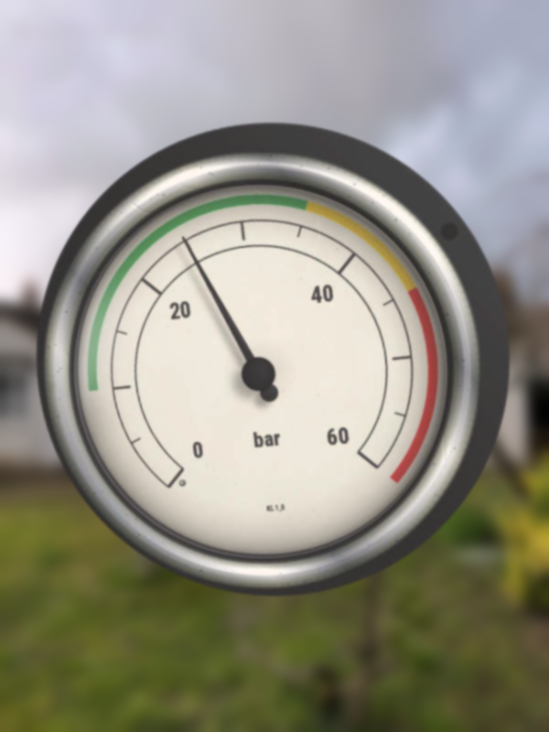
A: 25 bar
